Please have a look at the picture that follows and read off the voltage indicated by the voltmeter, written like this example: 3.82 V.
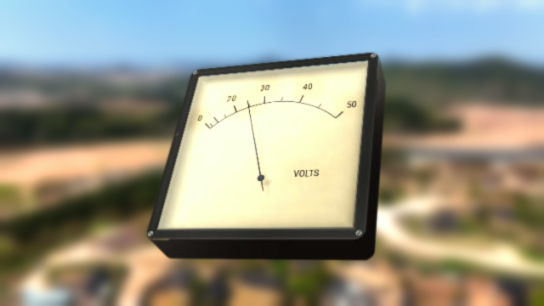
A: 25 V
